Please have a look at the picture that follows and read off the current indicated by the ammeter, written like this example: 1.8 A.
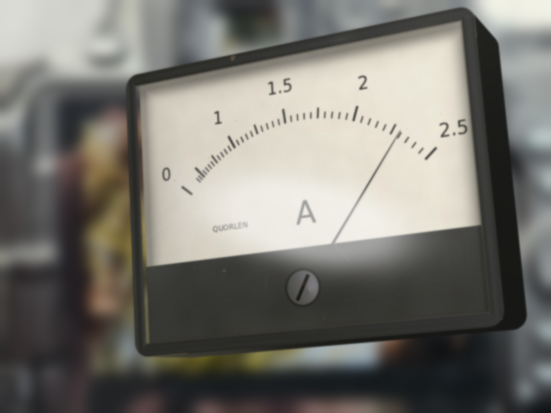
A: 2.3 A
